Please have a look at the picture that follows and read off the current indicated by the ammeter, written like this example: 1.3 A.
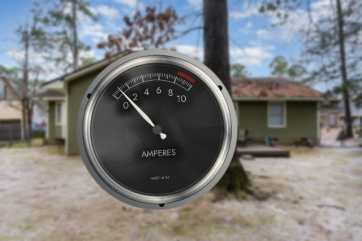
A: 1 A
